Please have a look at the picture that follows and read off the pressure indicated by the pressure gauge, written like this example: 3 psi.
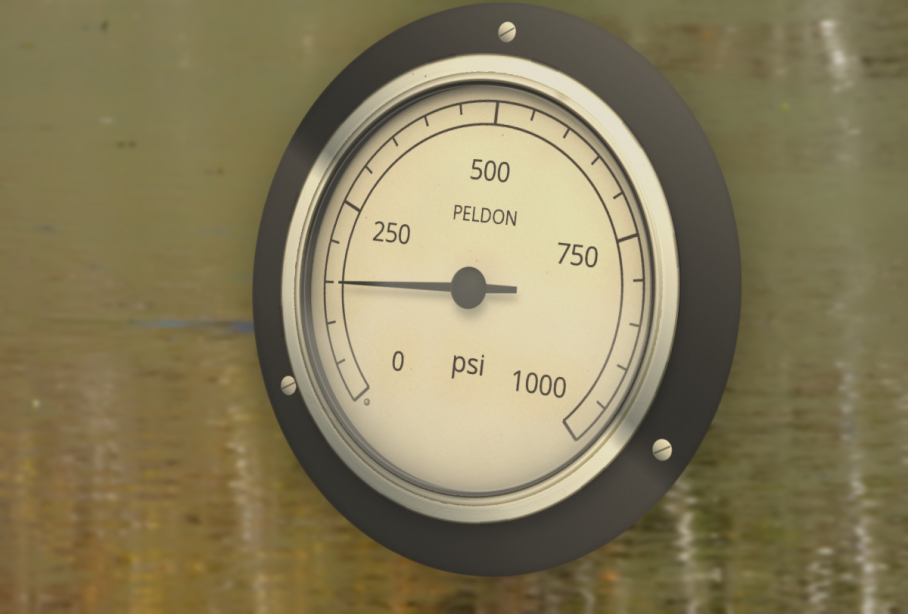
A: 150 psi
